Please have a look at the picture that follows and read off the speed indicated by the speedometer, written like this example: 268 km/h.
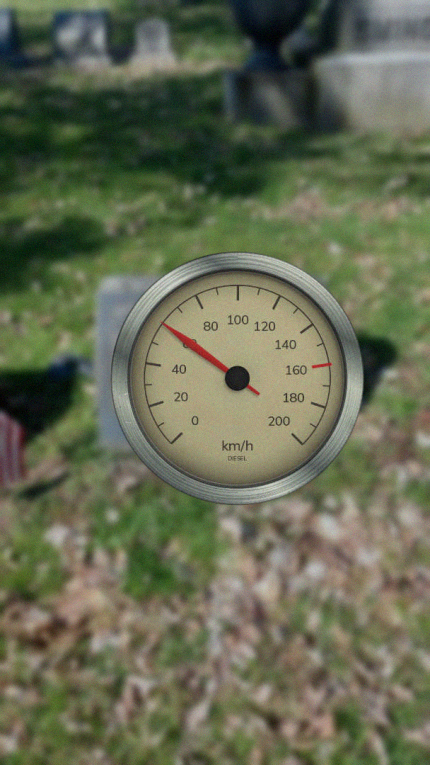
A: 60 km/h
